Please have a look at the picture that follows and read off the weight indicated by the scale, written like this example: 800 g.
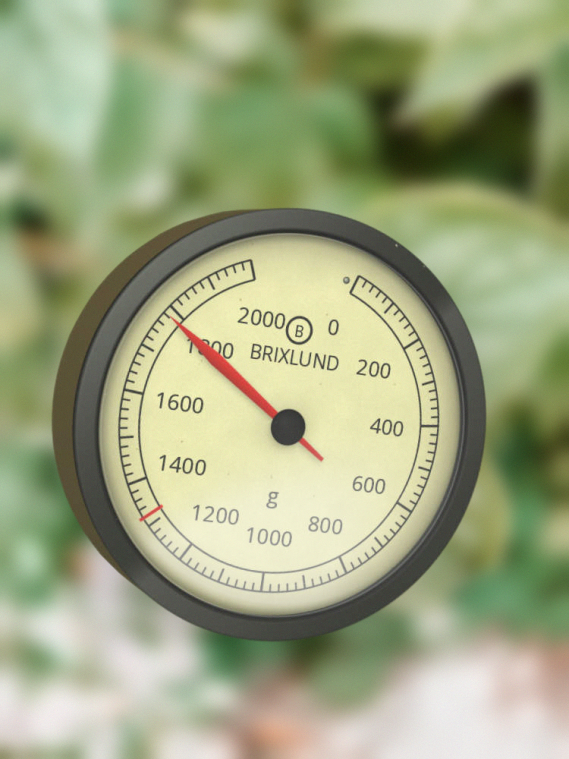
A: 1780 g
